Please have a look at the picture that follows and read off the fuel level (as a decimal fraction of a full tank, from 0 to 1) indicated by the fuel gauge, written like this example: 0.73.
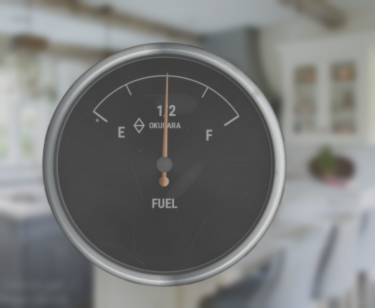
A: 0.5
